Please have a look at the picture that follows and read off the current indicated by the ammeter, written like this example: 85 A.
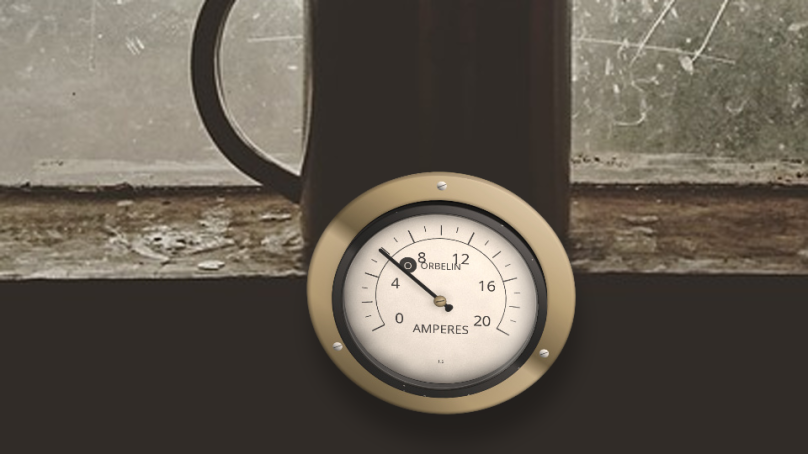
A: 6 A
